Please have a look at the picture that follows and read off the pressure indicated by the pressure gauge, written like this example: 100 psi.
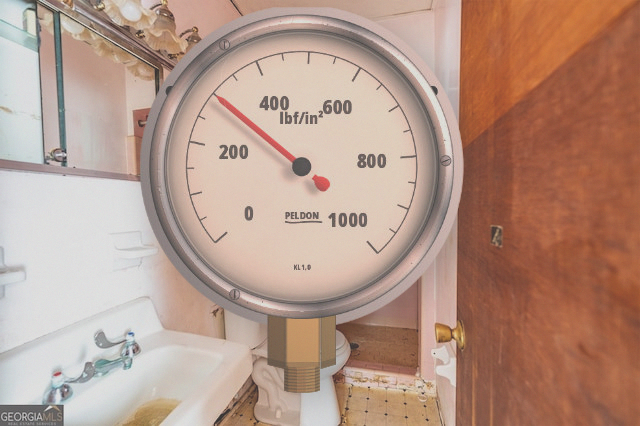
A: 300 psi
